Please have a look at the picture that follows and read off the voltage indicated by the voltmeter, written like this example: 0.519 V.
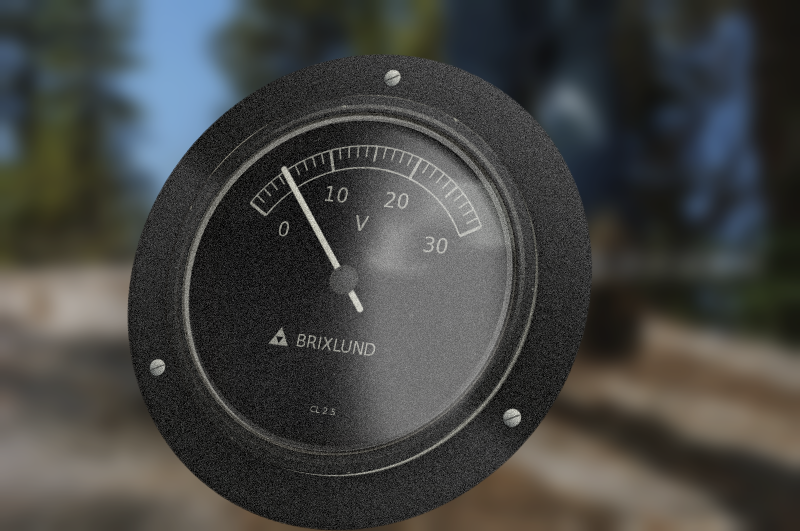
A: 5 V
